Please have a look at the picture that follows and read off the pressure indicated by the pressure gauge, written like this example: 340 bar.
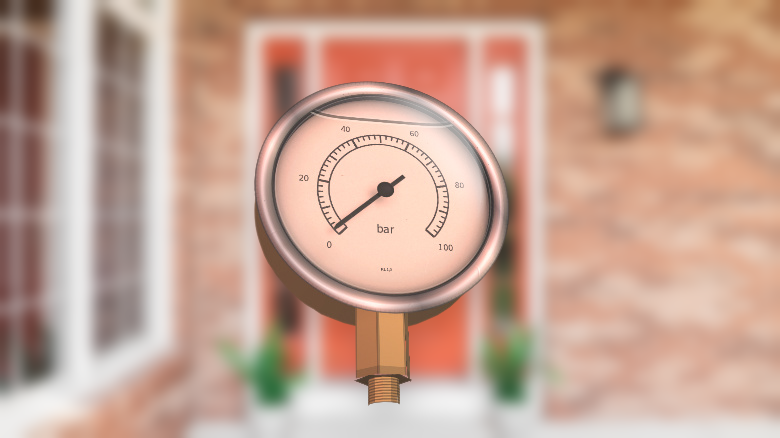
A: 2 bar
